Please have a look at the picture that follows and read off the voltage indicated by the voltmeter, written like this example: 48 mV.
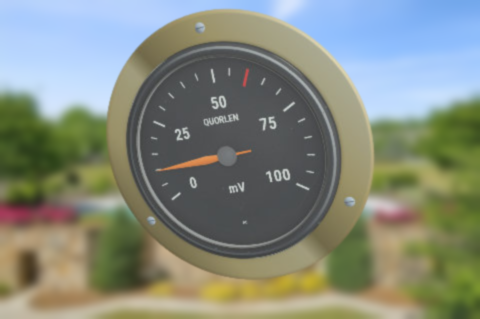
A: 10 mV
